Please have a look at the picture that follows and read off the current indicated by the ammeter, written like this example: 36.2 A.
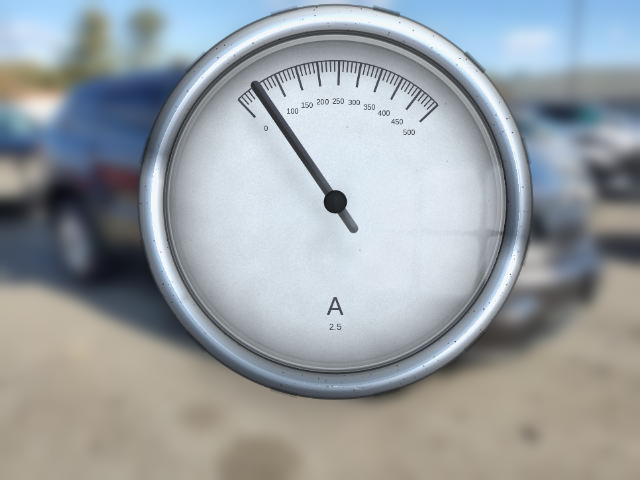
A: 50 A
